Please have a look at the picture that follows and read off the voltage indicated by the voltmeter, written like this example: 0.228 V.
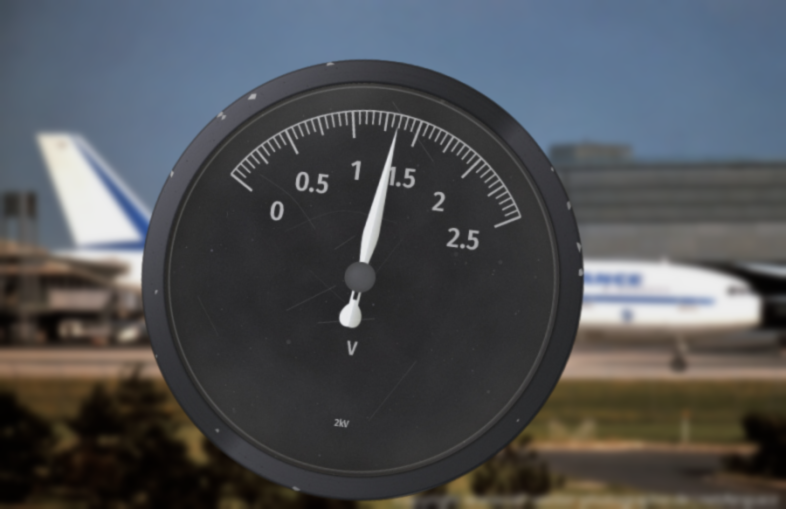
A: 1.35 V
